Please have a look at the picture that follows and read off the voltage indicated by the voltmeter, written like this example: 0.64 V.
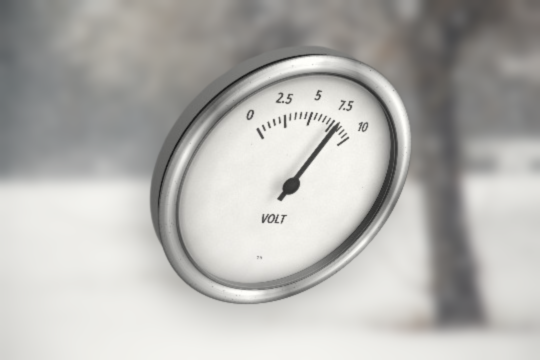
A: 7.5 V
